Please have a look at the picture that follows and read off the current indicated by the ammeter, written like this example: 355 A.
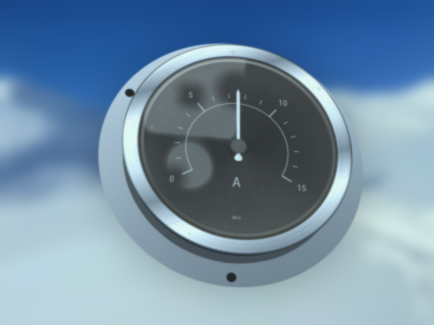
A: 7.5 A
